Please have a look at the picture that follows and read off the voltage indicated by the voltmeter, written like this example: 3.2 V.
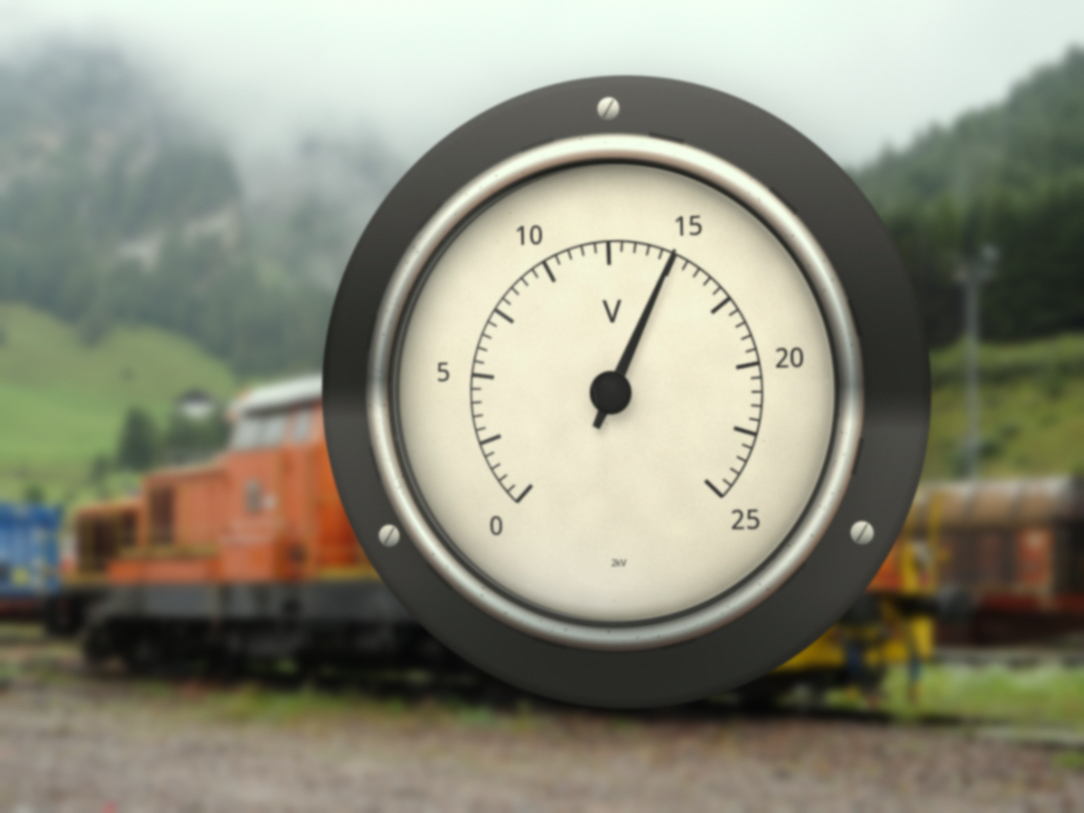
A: 15 V
